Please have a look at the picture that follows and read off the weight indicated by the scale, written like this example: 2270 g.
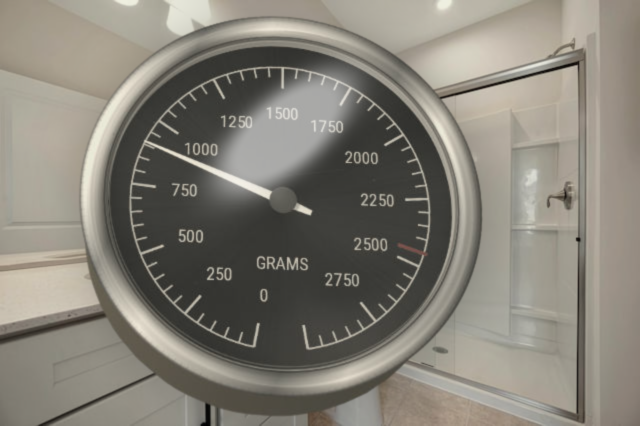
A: 900 g
